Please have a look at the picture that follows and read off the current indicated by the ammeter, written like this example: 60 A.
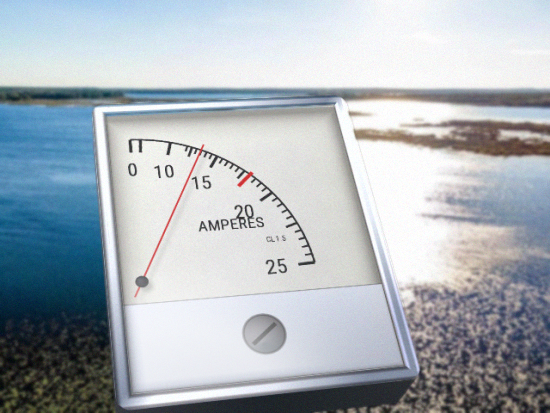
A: 13.5 A
